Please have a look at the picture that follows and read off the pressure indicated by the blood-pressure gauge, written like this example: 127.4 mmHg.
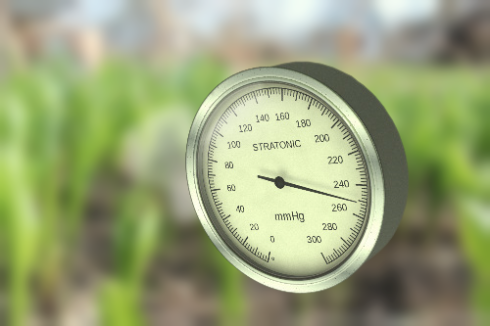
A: 250 mmHg
